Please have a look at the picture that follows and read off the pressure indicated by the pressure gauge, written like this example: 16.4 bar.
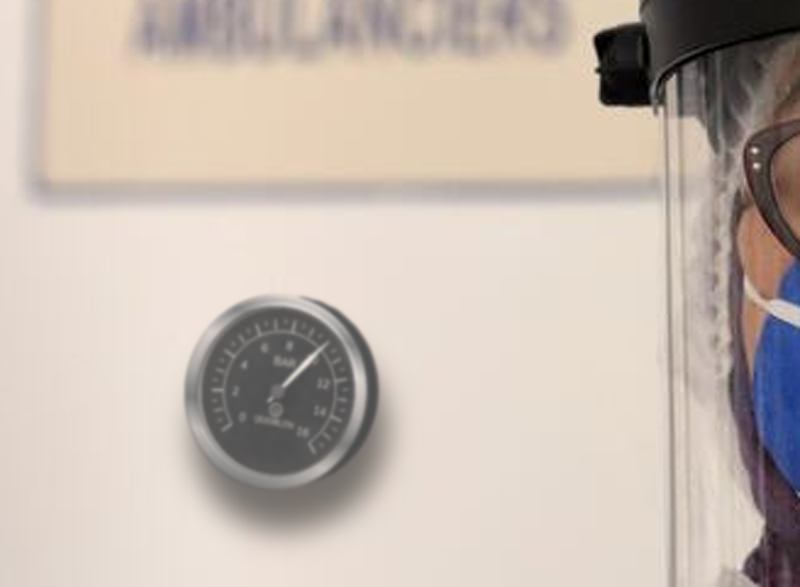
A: 10 bar
